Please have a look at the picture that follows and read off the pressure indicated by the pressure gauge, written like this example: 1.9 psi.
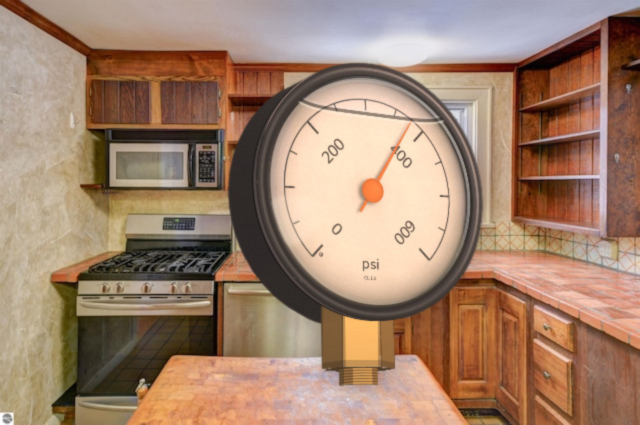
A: 375 psi
